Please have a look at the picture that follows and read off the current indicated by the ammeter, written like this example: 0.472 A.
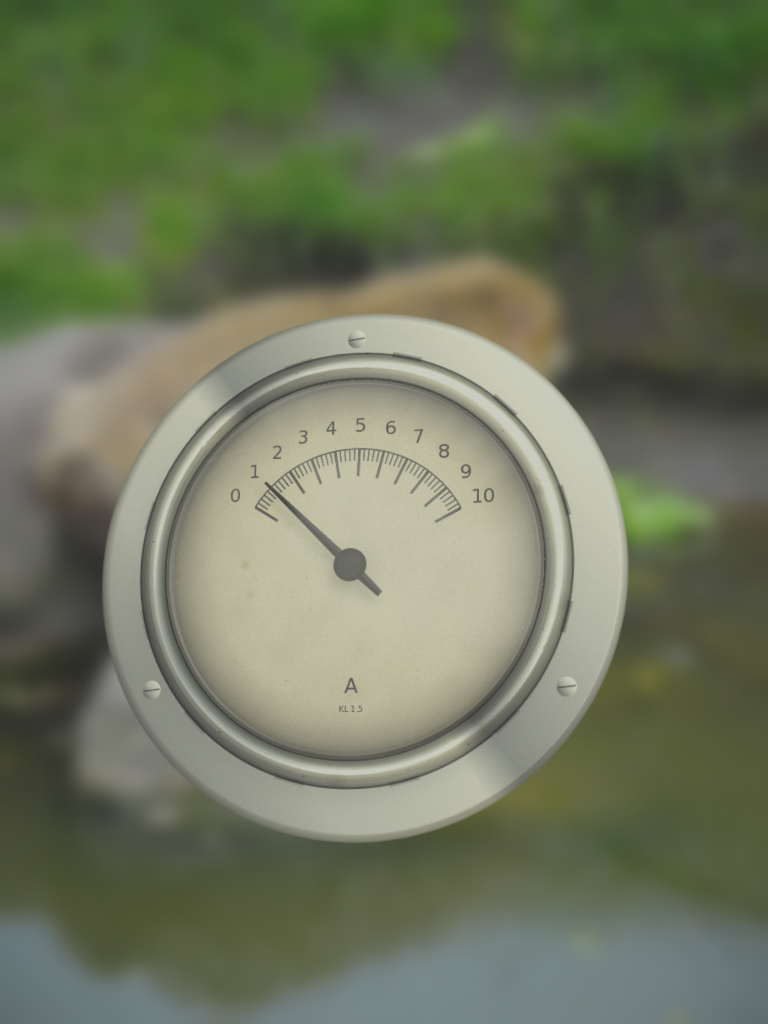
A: 1 A
